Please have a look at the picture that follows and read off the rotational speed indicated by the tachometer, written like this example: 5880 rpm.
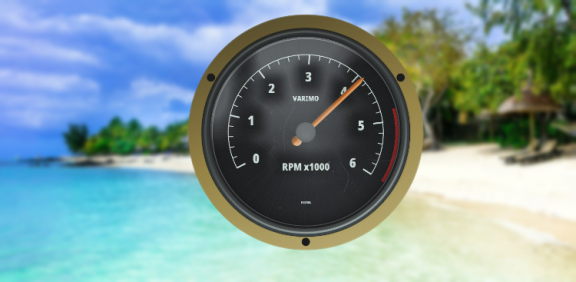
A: 4100 rpm
